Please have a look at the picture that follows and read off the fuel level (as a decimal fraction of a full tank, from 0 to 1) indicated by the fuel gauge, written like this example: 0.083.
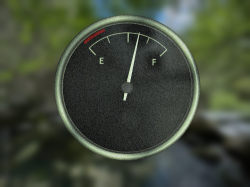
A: 0.625
